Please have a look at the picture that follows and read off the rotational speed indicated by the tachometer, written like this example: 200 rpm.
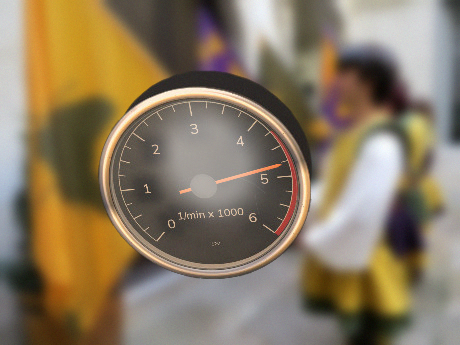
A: 4750 rpm
